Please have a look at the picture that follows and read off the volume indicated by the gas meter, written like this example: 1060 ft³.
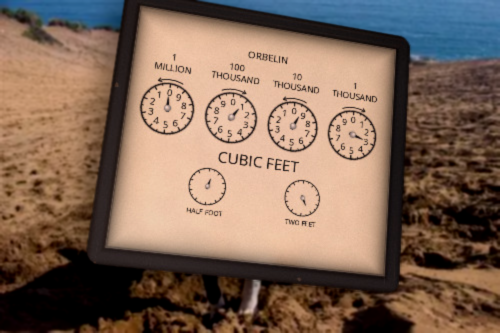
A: 9300 ft³
